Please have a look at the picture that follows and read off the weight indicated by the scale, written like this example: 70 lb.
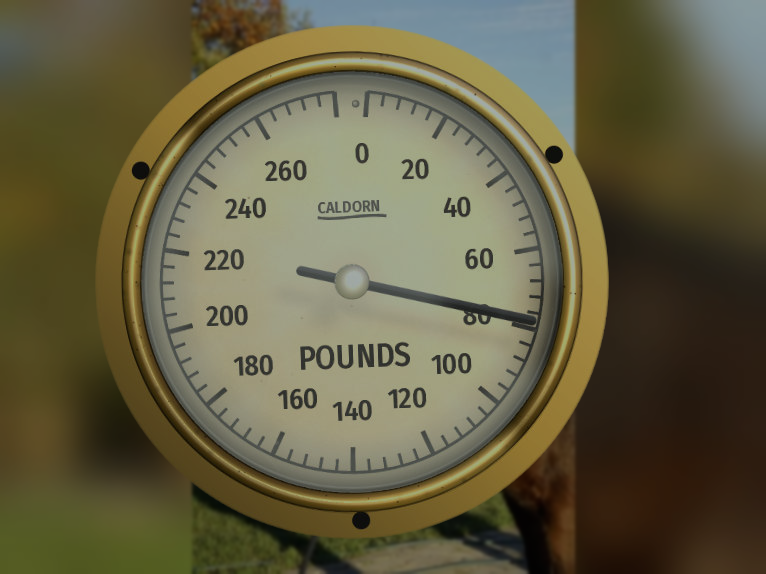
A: 78 lb
